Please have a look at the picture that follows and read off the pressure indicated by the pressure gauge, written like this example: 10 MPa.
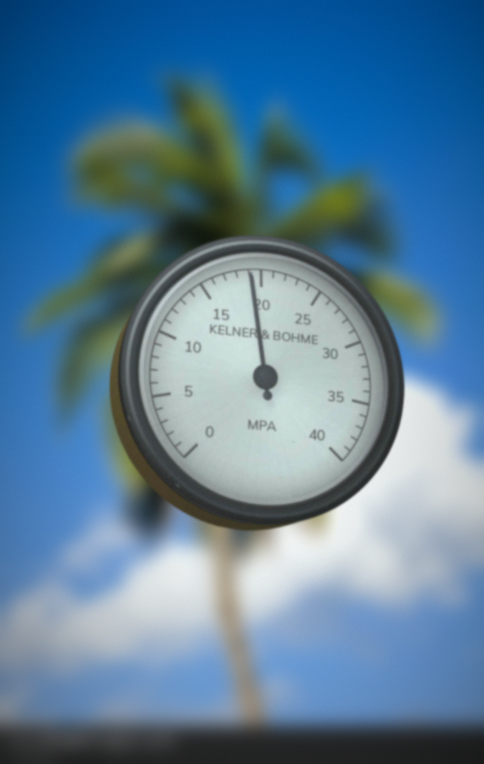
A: 19 MPa
